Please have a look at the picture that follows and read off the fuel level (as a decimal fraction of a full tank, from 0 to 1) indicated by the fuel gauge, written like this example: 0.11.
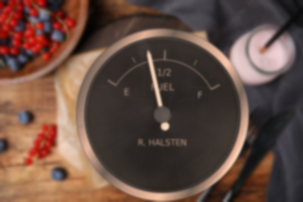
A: 0.375
